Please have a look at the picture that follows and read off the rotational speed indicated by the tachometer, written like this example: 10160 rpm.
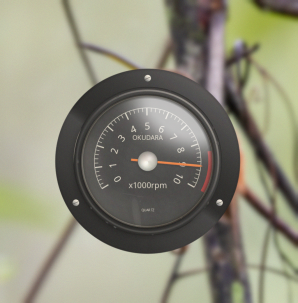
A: 9000 rpm
